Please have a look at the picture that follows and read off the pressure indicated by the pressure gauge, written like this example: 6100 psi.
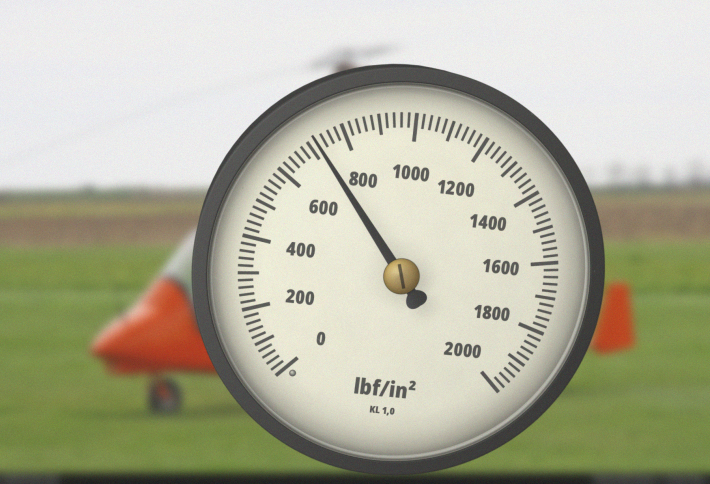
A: 720 psi
